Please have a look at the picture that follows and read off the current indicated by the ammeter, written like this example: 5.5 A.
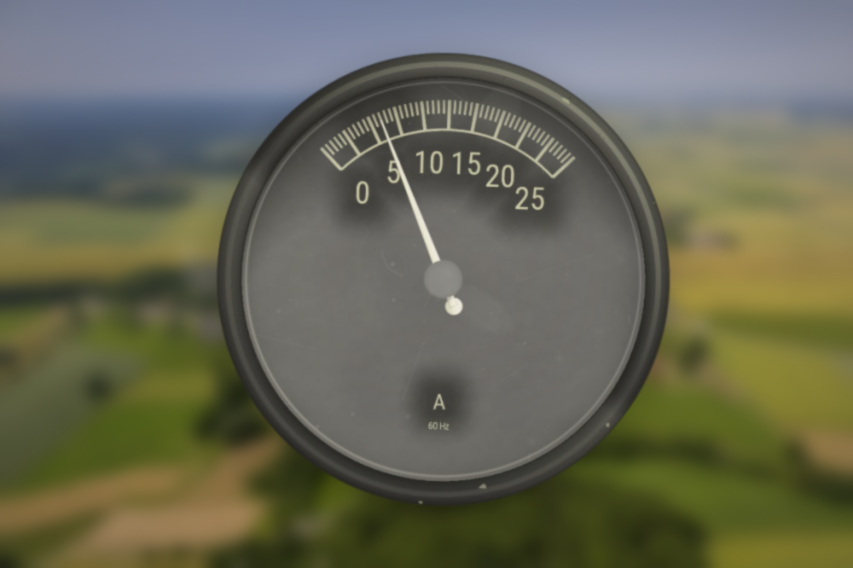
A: 6 A
